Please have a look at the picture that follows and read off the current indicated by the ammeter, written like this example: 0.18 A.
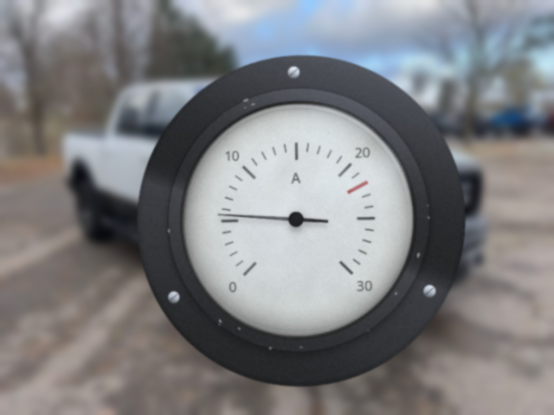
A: 5.5 A
